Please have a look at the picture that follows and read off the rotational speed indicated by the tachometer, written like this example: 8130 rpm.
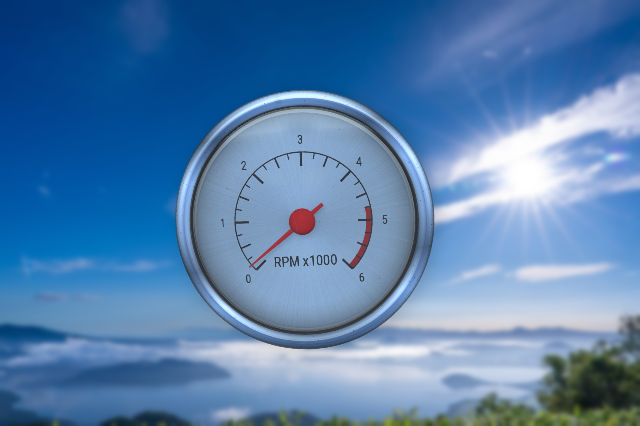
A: 125 rpm
